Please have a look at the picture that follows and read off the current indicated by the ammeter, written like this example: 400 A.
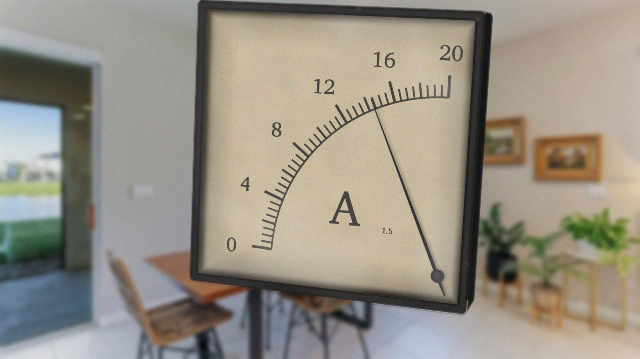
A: 14.5 A
